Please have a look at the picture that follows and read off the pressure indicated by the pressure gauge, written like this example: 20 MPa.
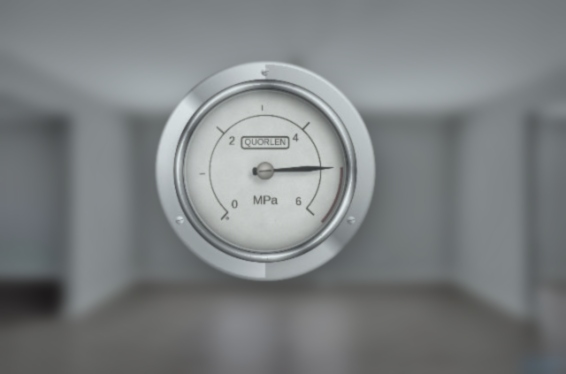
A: 5 MPa
